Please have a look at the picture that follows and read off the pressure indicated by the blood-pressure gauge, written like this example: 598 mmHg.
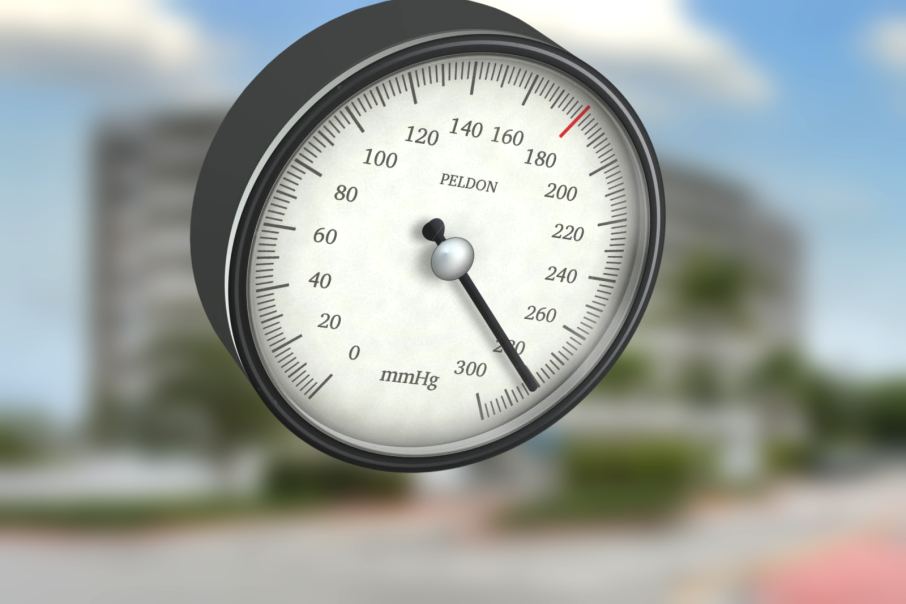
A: 282 mmHg
